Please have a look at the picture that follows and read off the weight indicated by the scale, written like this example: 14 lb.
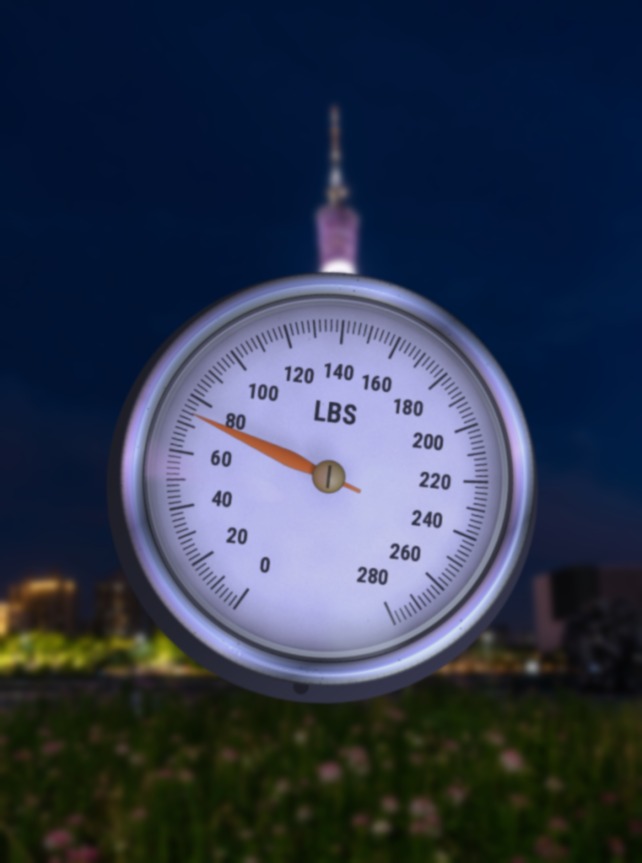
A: 74 lb
